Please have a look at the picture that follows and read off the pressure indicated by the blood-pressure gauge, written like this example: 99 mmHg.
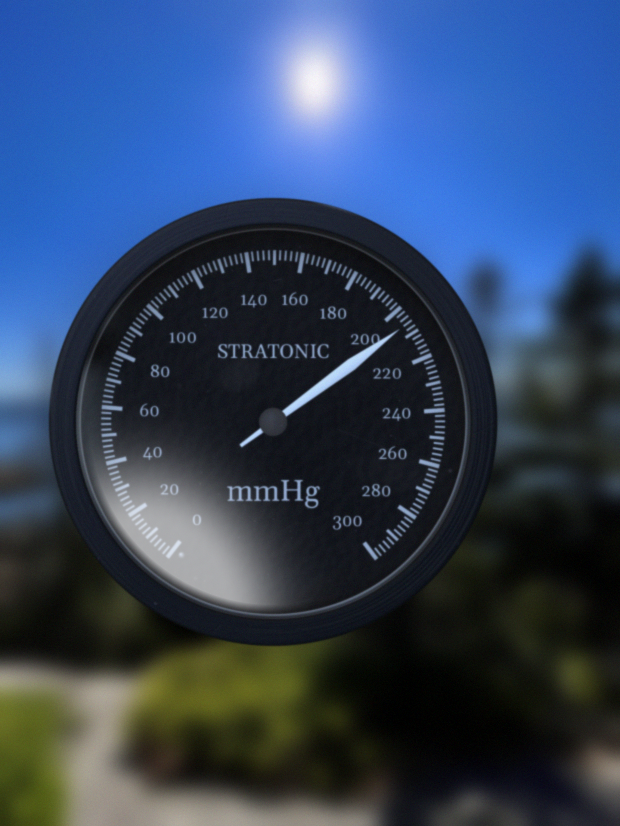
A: 206 mmHg
